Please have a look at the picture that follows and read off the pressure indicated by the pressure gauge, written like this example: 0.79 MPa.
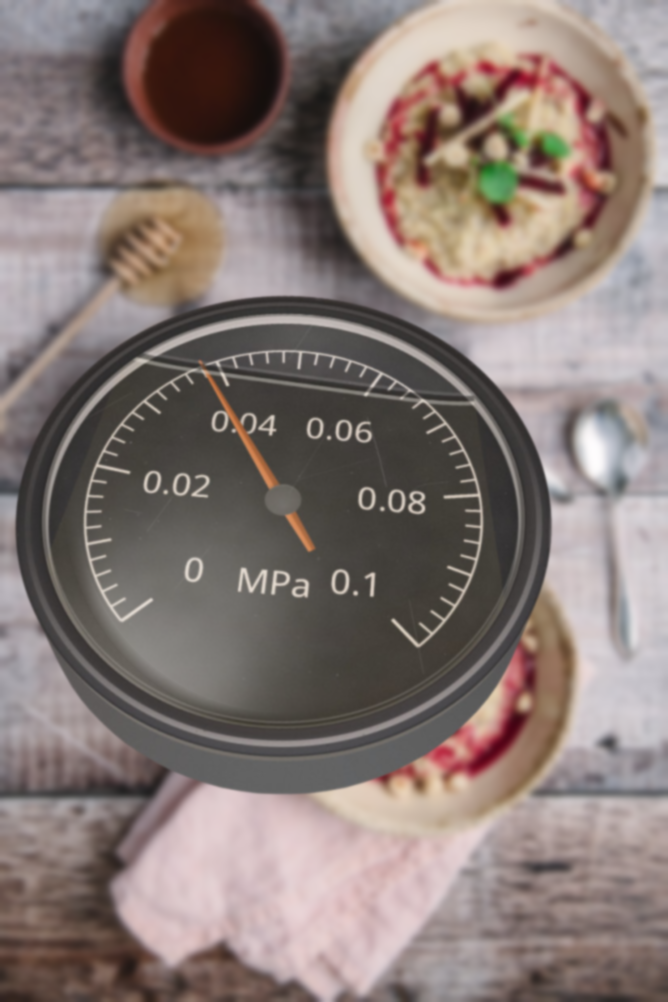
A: 0.038 MPa
